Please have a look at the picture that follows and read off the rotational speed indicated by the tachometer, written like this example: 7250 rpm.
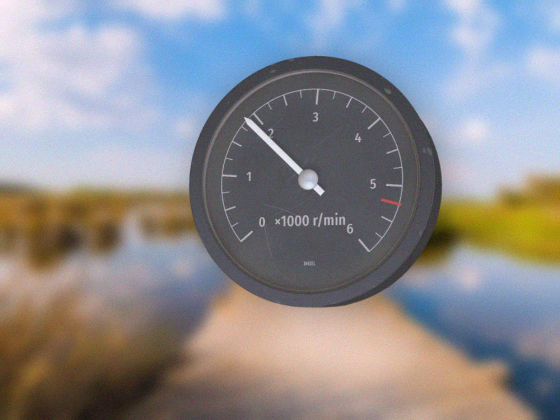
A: 1875 rpm
